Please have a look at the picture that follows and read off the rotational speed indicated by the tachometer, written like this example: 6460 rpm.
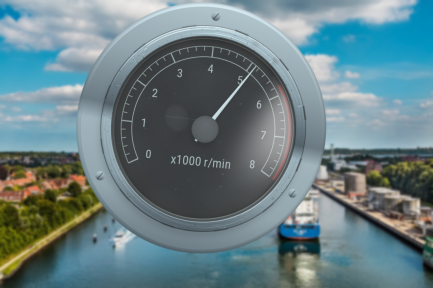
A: 5100 rpm
